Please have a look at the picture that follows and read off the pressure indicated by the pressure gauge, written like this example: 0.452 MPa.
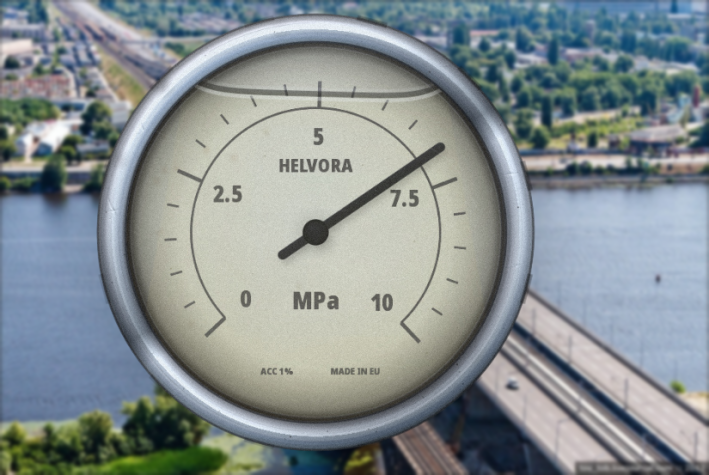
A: 7 MPa
